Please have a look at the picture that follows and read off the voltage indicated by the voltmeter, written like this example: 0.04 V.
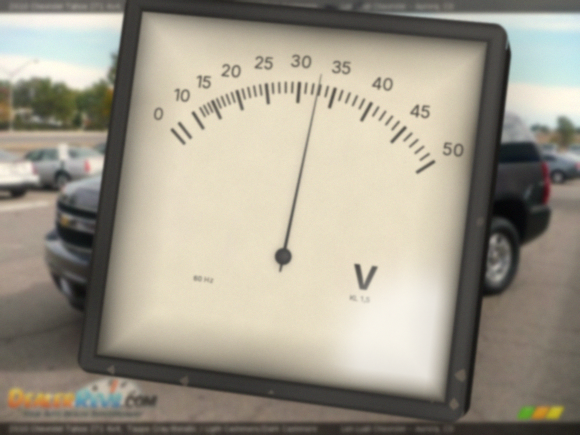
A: 33 V
